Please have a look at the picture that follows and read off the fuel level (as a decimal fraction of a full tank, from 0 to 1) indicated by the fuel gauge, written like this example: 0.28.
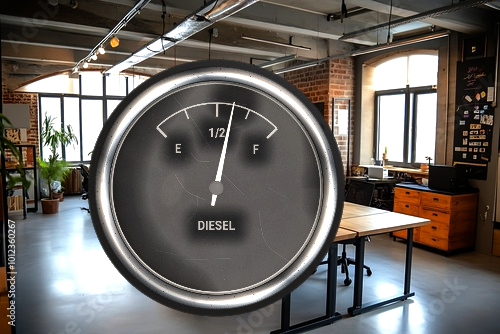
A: 0.625
